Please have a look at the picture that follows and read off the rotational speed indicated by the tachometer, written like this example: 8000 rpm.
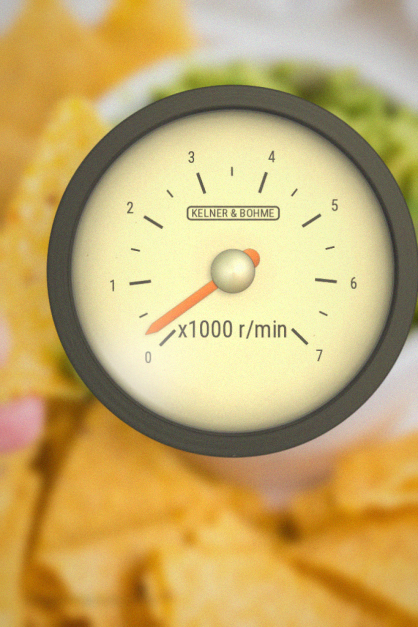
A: 250 rpm
